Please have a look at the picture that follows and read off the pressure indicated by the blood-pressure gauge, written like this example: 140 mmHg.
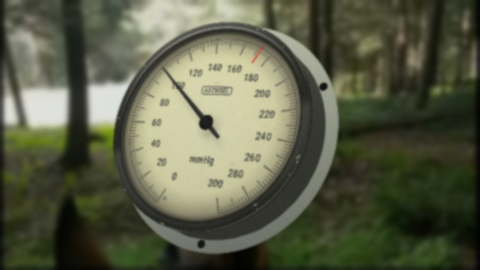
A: 100 mmHg
